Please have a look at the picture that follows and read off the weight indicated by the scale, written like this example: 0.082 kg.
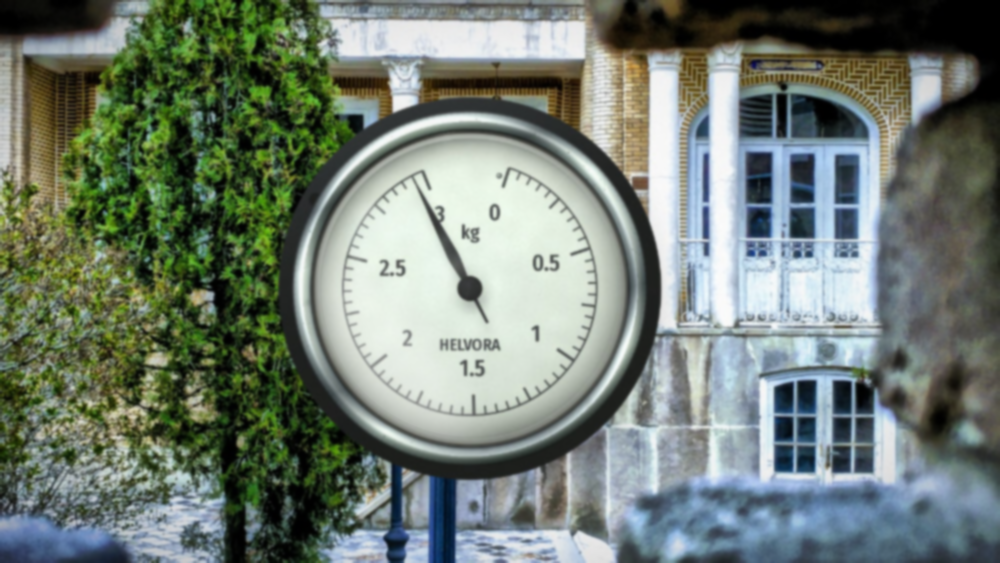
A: 2.95 kg
